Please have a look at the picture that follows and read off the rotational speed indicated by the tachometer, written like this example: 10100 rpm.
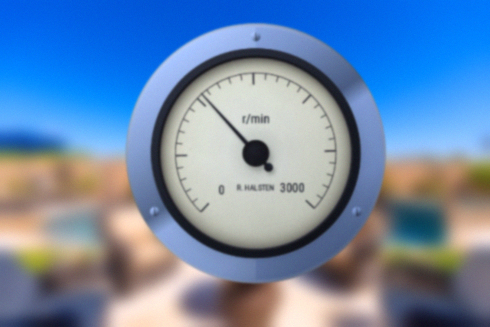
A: 1050 rpm
